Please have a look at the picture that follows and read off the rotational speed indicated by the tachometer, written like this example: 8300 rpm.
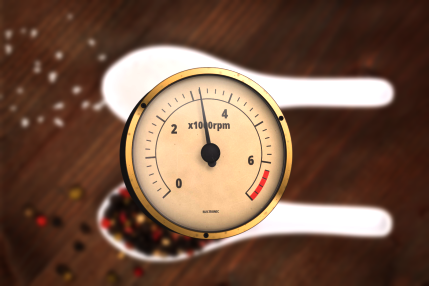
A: 3200 rpm
